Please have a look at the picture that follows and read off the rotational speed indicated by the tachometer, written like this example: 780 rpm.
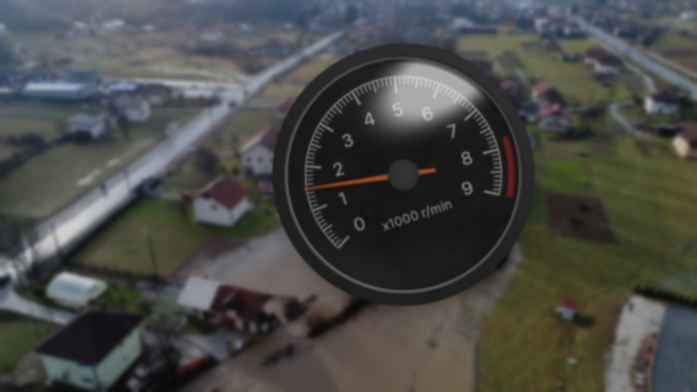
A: 1500 rpm
